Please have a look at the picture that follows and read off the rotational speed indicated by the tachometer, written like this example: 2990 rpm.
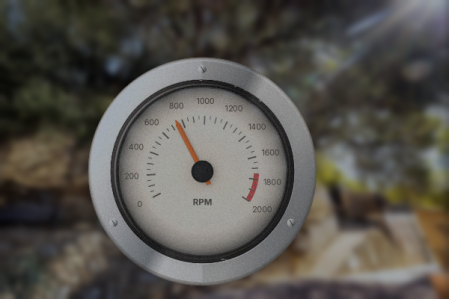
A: 750 rpm
